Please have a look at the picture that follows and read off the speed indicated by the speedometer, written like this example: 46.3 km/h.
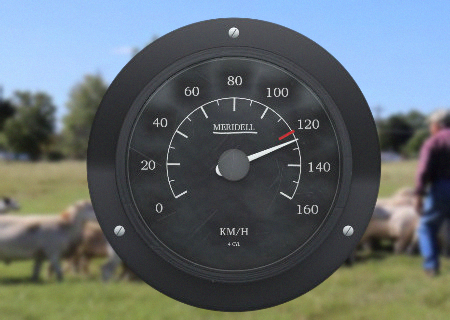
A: 125 km/h
